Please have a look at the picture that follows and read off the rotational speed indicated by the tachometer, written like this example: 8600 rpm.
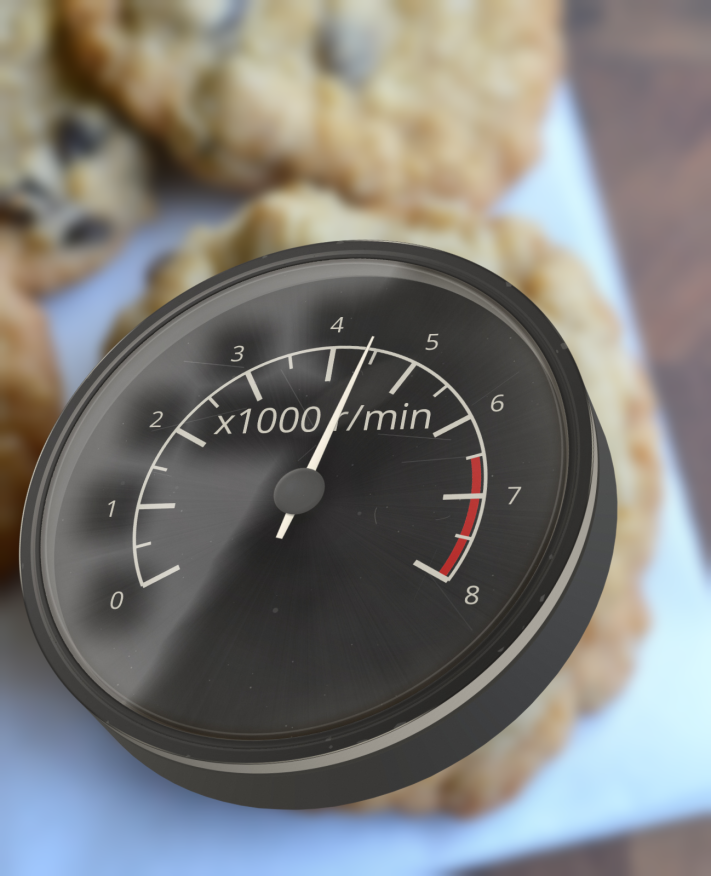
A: 4500 rpm
